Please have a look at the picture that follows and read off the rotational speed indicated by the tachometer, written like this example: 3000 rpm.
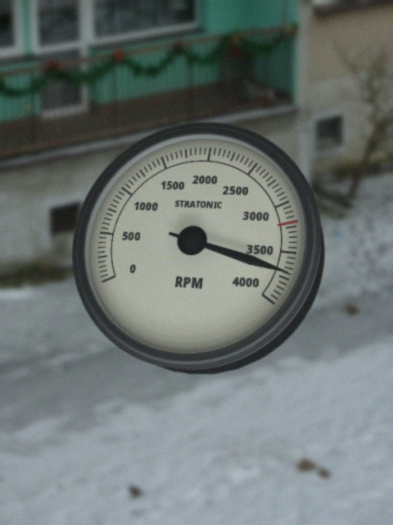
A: 3700 rpm
